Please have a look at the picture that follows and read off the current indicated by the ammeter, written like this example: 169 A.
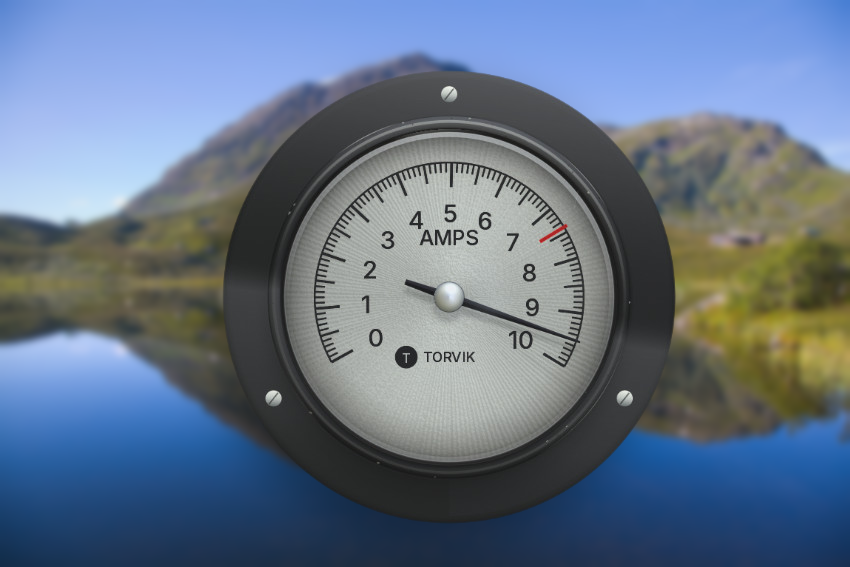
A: 9.5 A
